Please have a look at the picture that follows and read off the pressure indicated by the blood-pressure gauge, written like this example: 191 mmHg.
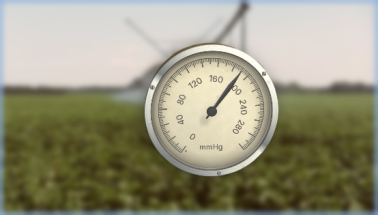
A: 190 mmHg
